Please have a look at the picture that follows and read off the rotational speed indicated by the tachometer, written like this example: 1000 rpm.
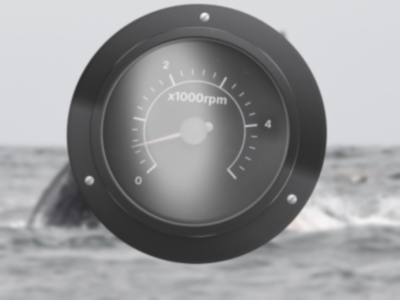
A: 500 rpm
